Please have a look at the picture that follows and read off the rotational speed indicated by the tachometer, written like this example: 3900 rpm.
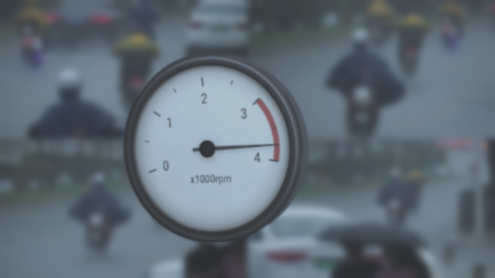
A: 3750 rpm
